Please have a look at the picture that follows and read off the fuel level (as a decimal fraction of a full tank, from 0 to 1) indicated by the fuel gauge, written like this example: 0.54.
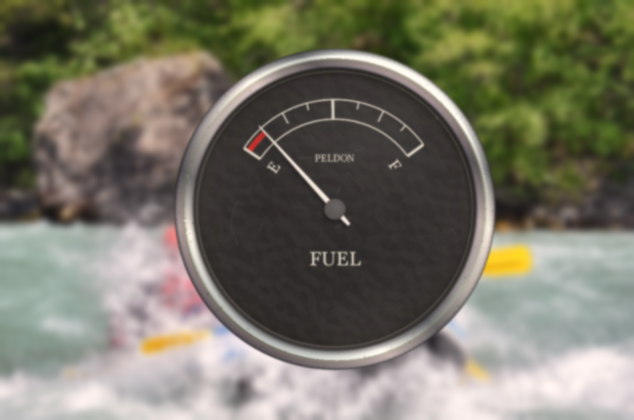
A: 0.125
